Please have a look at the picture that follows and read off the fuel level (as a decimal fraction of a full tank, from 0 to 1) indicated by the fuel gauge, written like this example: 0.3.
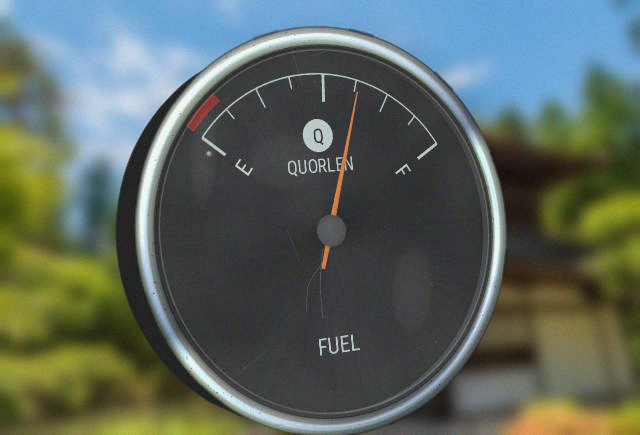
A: 0.625
